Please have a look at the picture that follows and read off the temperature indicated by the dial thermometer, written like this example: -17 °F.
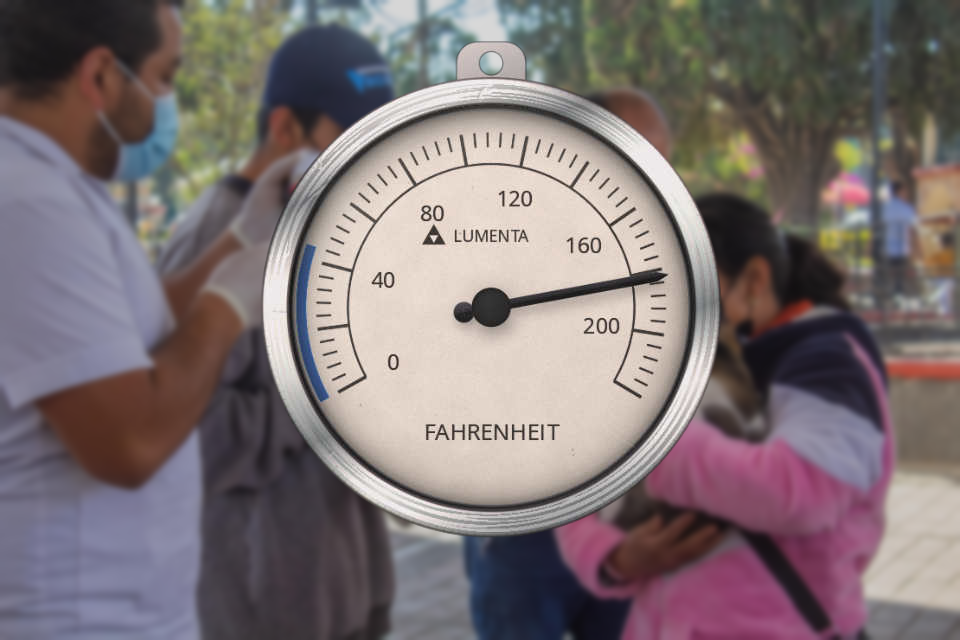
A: 182 °F
